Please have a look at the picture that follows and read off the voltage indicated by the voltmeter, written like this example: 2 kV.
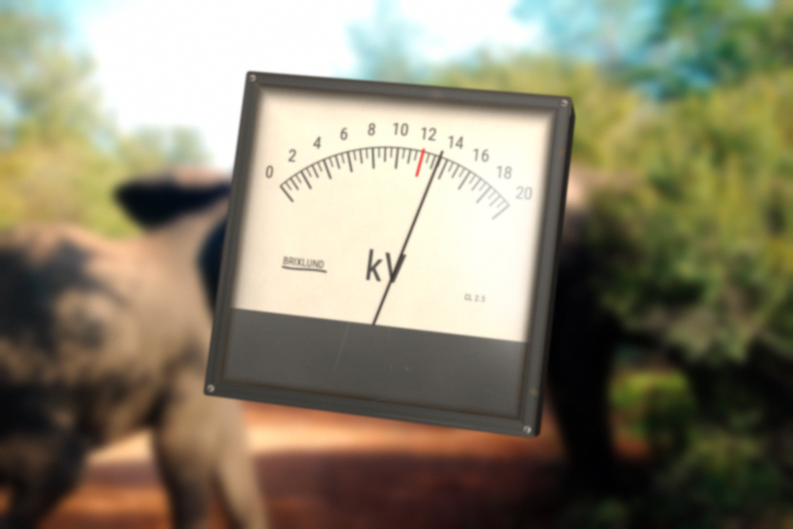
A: 13.5 kV
